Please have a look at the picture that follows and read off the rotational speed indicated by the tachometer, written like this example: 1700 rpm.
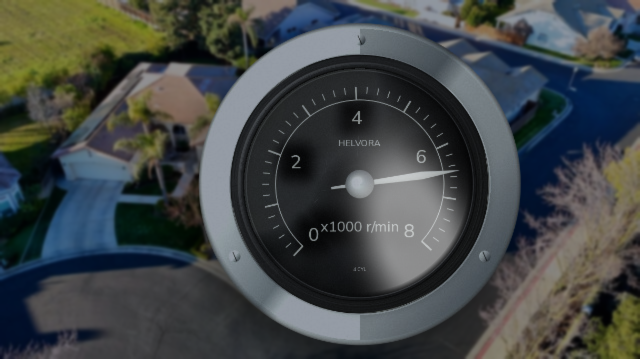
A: 6500 rpm
